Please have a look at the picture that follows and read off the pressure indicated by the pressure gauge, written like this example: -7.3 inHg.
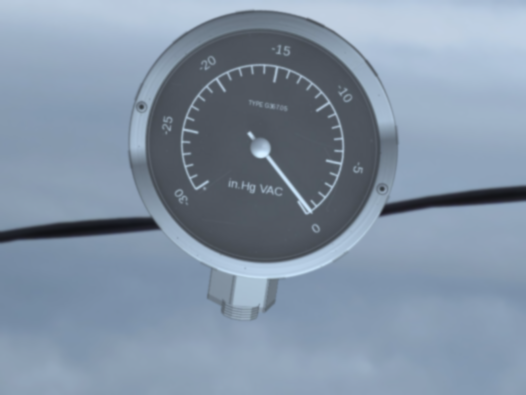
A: -0.5 inHg
